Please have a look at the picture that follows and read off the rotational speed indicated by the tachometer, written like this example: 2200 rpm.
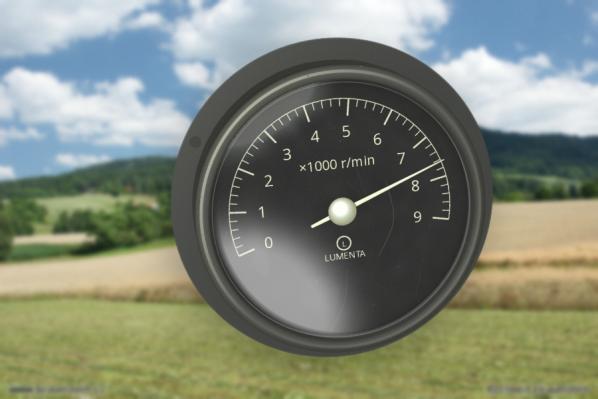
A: 7600 rpm
